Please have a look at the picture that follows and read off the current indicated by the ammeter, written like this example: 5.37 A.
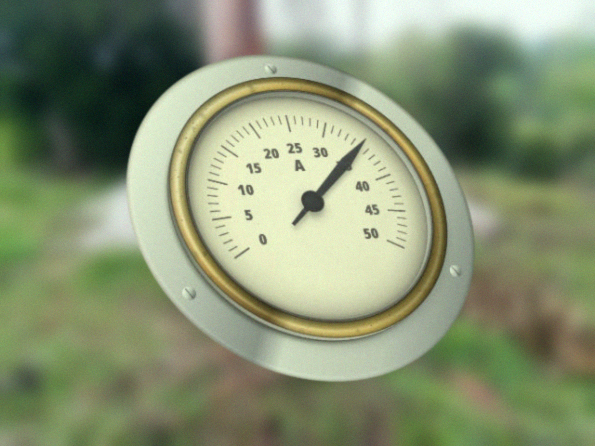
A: 35 A
